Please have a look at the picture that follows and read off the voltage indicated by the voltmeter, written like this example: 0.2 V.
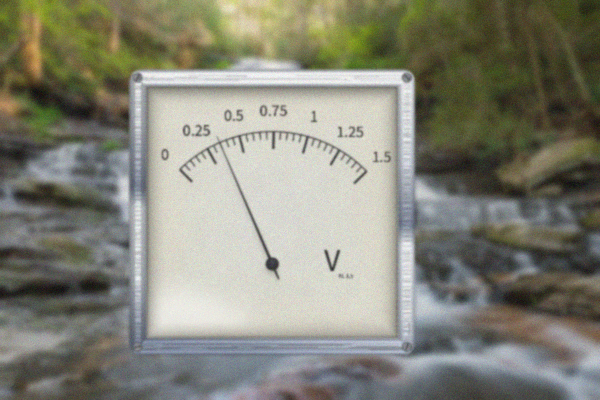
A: 0.35 V
